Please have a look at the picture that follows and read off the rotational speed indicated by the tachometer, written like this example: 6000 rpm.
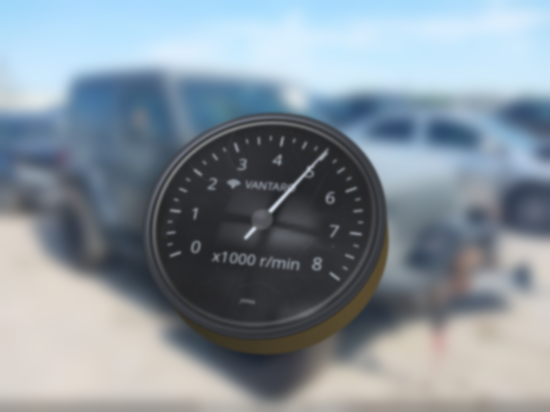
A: 5000 rpm
